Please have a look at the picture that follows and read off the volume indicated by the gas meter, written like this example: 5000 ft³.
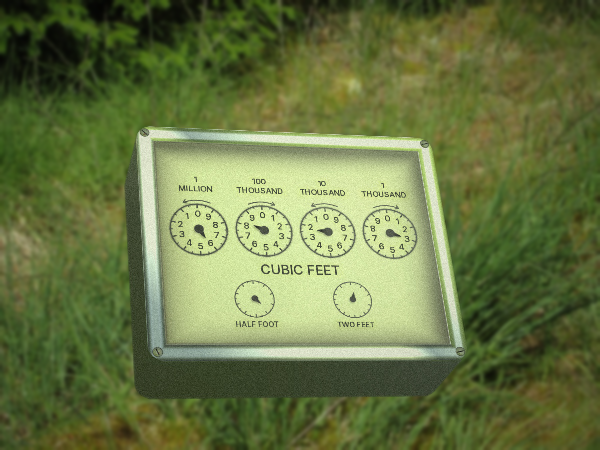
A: 582300 ft³
